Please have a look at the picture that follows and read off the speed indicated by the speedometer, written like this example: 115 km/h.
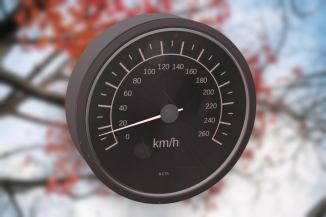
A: 15 km/h
